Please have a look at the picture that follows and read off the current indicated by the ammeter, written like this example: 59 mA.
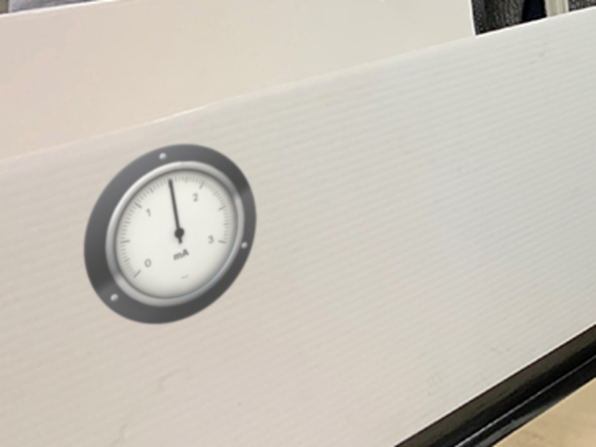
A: 1.5 mA
